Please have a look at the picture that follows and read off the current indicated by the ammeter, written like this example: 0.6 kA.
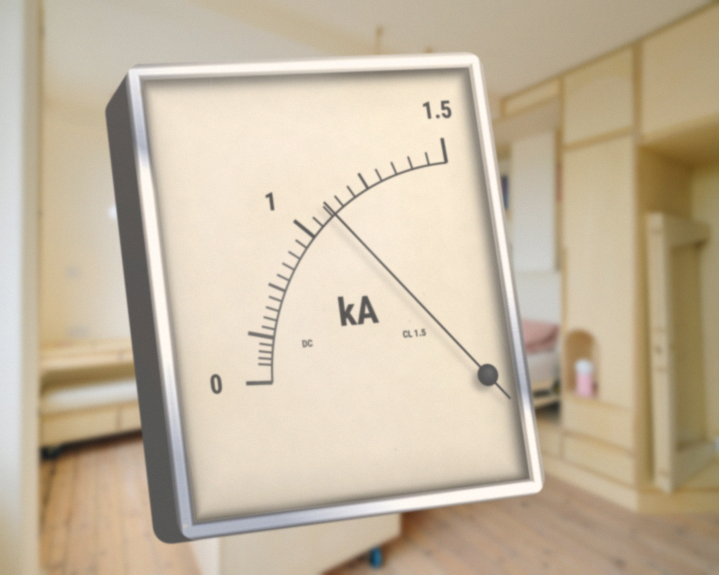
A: 1.1 kA
